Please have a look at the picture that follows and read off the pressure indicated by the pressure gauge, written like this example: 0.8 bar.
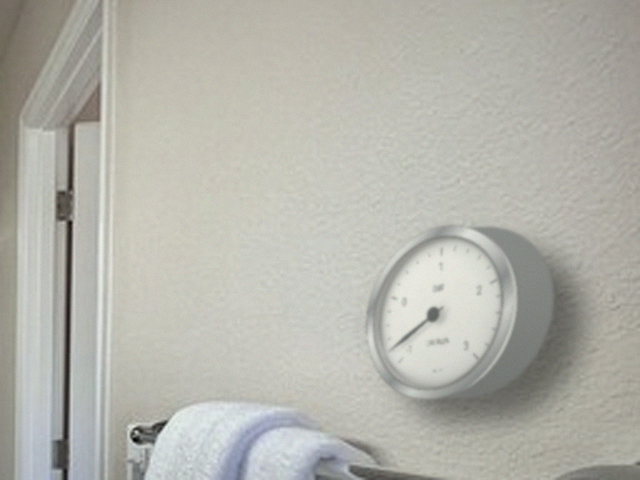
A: -0.8 bar
